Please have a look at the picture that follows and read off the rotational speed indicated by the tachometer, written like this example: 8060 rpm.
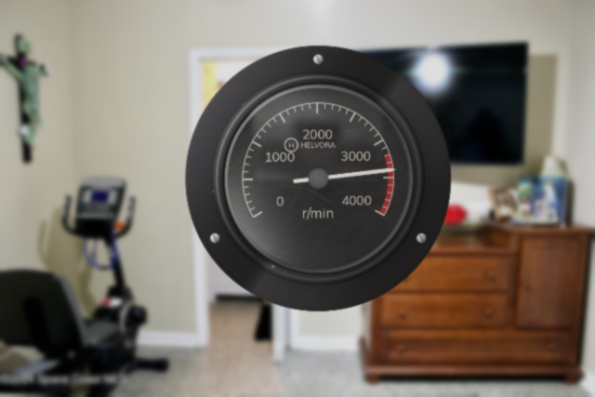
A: 3400 rpm
